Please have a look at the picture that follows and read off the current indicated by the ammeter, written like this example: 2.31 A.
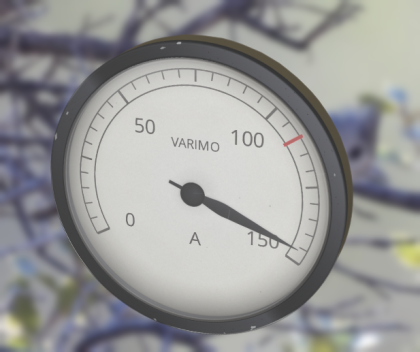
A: 145 A
